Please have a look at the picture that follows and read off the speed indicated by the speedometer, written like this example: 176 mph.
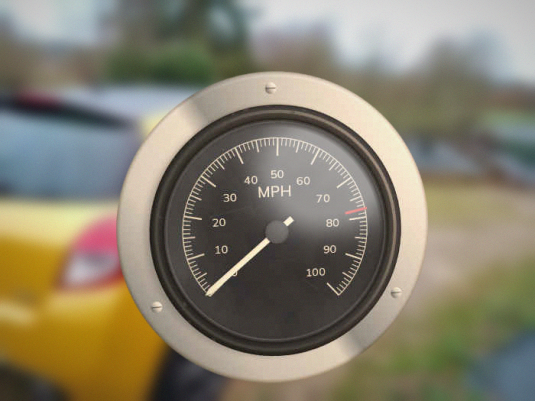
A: 1 mph
